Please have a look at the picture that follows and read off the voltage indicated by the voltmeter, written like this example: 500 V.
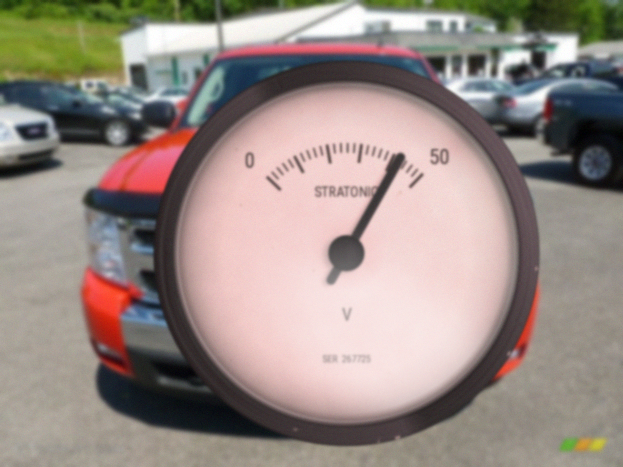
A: 42 V
